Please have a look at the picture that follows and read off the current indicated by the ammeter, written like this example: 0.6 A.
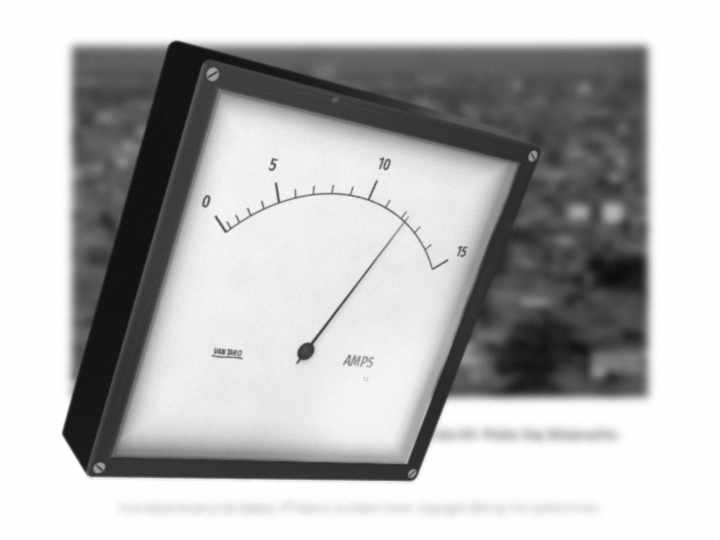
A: 12 A
